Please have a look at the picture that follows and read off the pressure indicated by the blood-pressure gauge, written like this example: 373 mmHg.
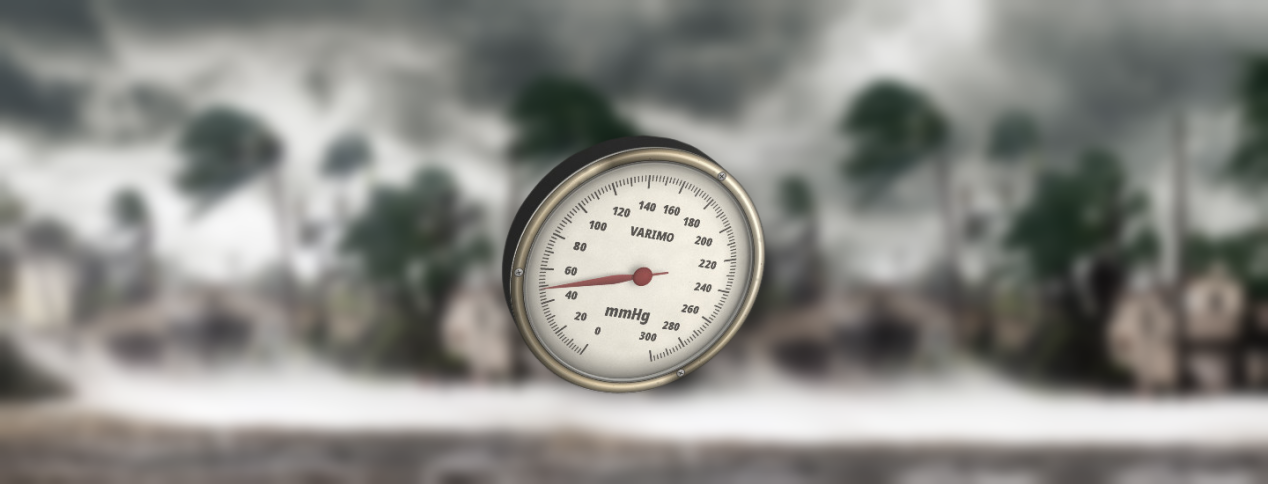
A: 50 mmHg
